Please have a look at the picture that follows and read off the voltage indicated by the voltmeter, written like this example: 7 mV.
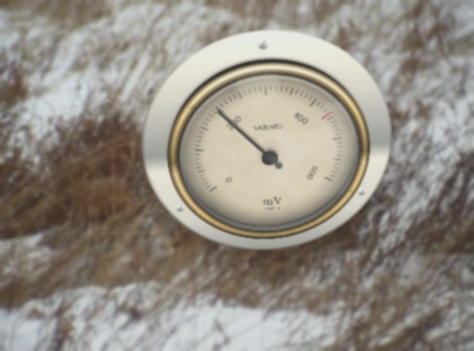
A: 200 mV
